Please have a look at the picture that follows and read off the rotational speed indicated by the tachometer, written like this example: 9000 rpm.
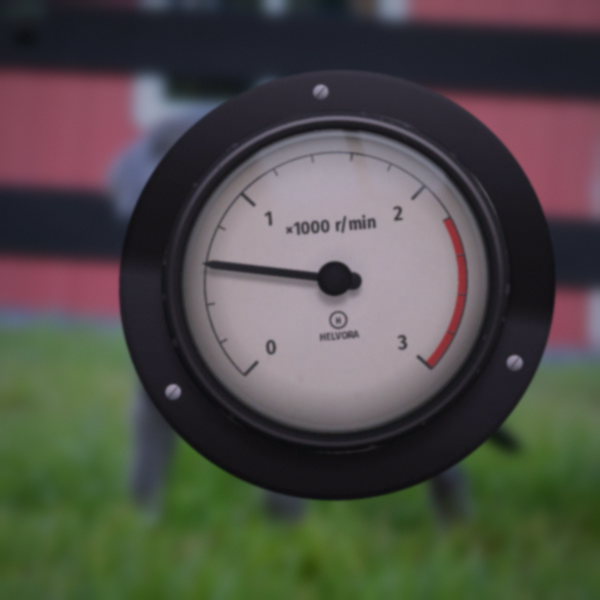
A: 600 rpm
